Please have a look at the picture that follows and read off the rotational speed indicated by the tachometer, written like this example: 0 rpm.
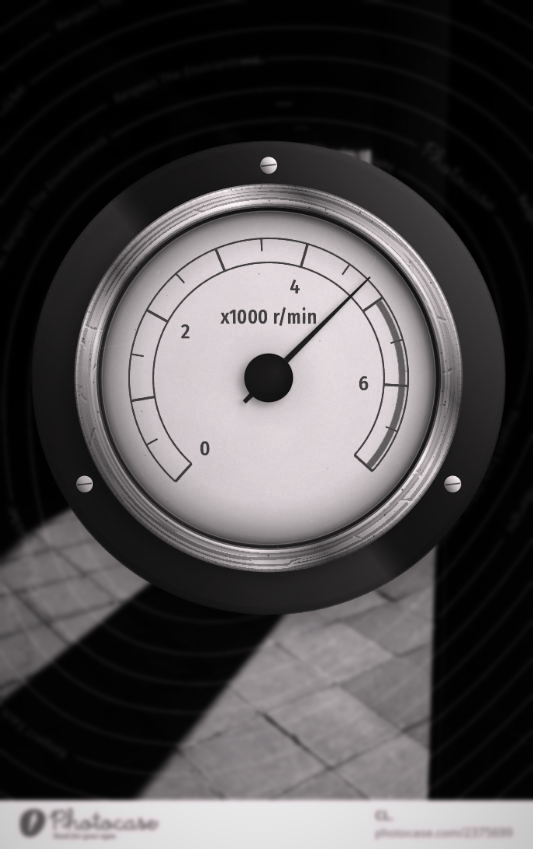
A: 4750 rpm
